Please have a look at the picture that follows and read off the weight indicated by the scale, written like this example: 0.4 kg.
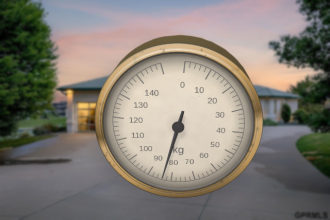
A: 84 kg
